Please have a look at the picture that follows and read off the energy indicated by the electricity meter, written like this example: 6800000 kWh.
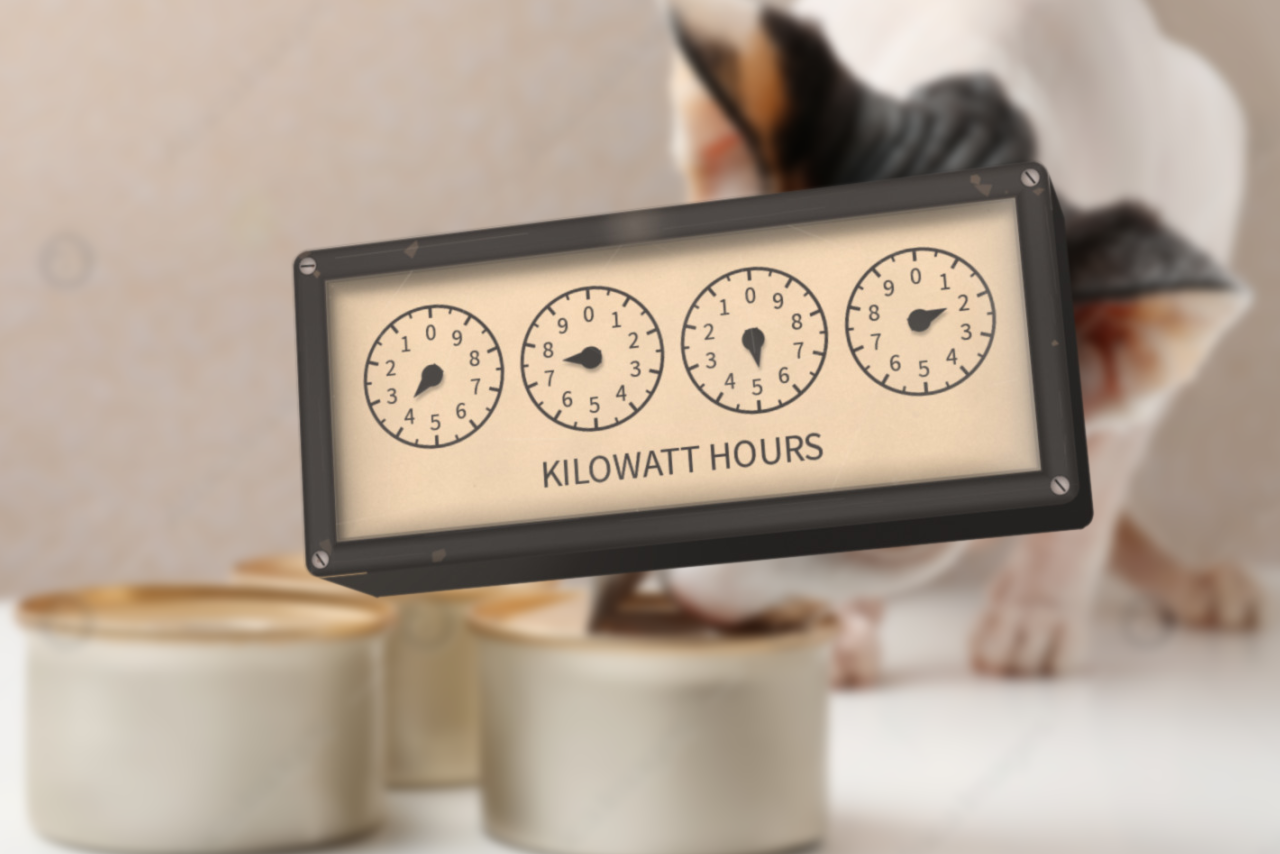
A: 3752 kWh
